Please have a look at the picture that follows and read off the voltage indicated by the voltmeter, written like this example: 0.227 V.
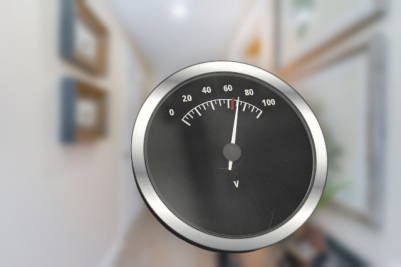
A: 70 V
